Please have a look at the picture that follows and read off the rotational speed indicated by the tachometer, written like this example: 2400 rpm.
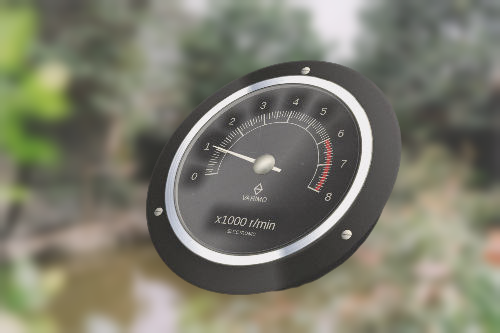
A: 1000 rpm
